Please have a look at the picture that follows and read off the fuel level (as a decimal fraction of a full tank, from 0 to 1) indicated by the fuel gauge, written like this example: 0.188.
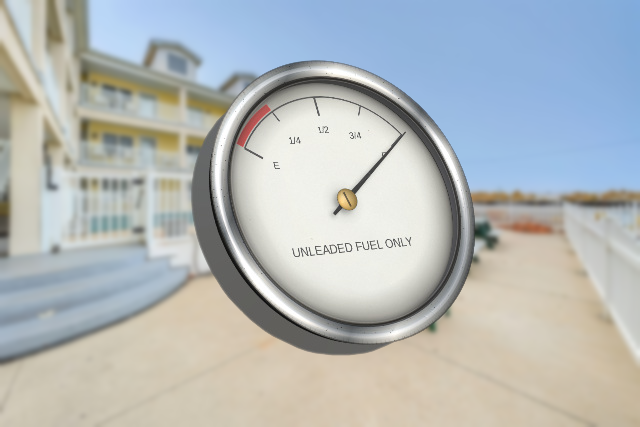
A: 1
